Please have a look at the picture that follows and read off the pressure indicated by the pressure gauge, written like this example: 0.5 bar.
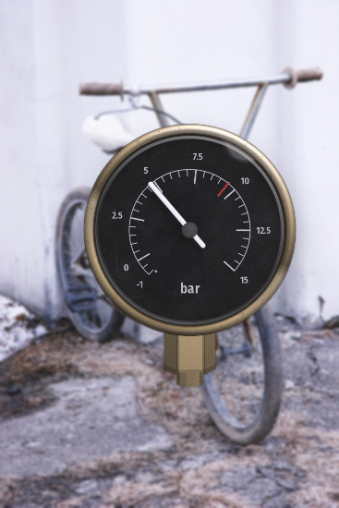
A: 4.75 bar
